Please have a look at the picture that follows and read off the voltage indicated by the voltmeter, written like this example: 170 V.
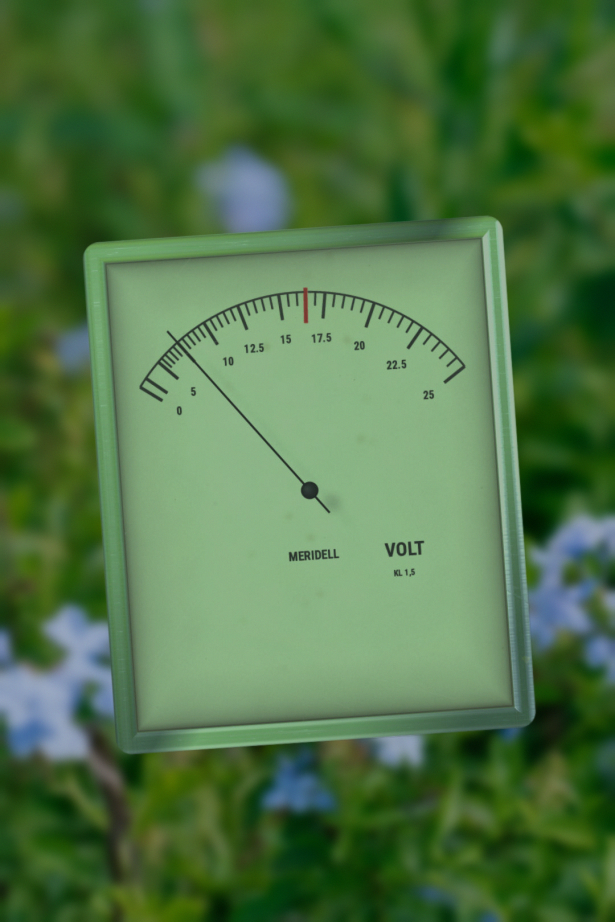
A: 7.5 V
